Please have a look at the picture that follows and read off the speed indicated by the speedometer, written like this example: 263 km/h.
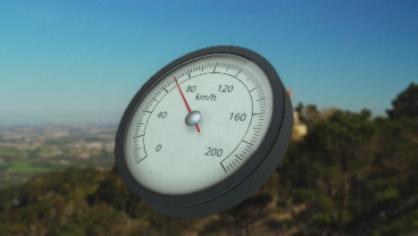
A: 70 km/h
